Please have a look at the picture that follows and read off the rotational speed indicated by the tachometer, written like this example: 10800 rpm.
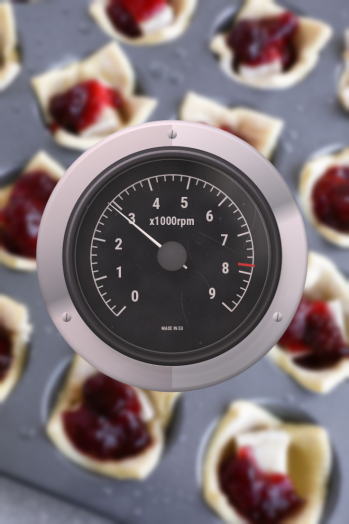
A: 2900 rpm
